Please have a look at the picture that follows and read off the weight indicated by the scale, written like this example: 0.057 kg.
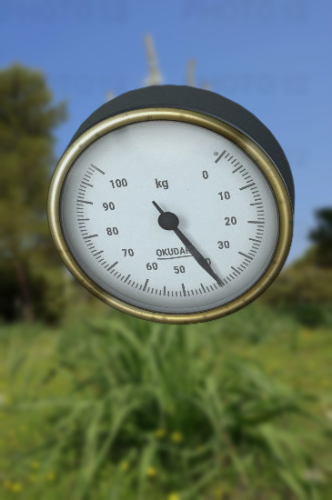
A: 40 kg
